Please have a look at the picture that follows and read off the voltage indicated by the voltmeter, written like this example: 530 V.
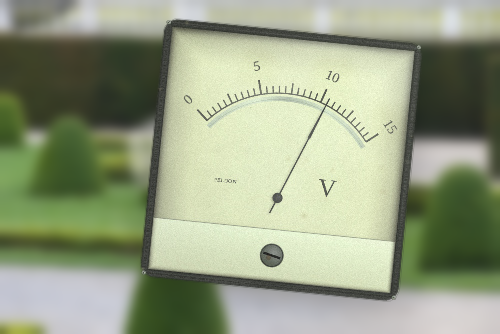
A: 10.5 V
